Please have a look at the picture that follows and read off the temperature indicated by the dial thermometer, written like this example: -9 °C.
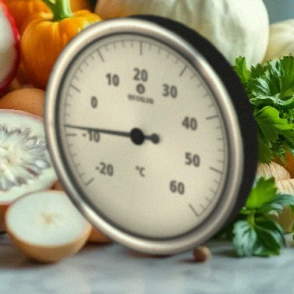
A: -8 °C
